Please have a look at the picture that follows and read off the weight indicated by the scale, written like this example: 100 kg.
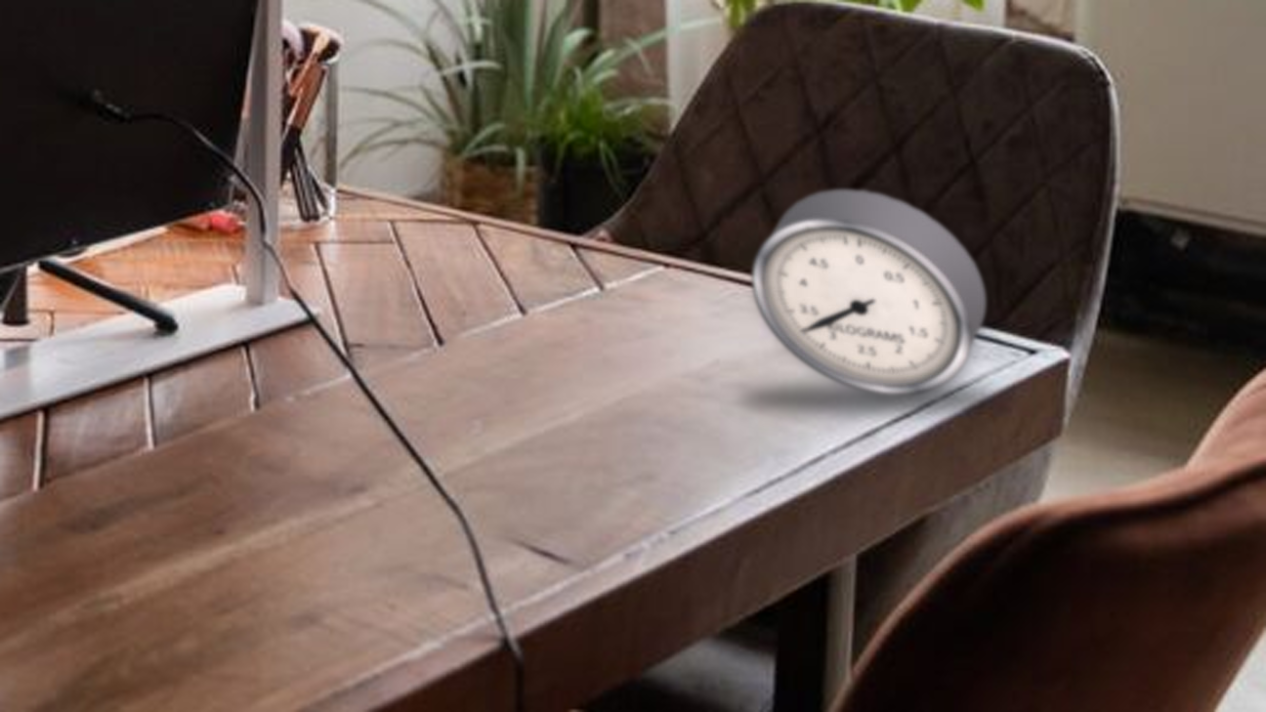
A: 3.25 kg
